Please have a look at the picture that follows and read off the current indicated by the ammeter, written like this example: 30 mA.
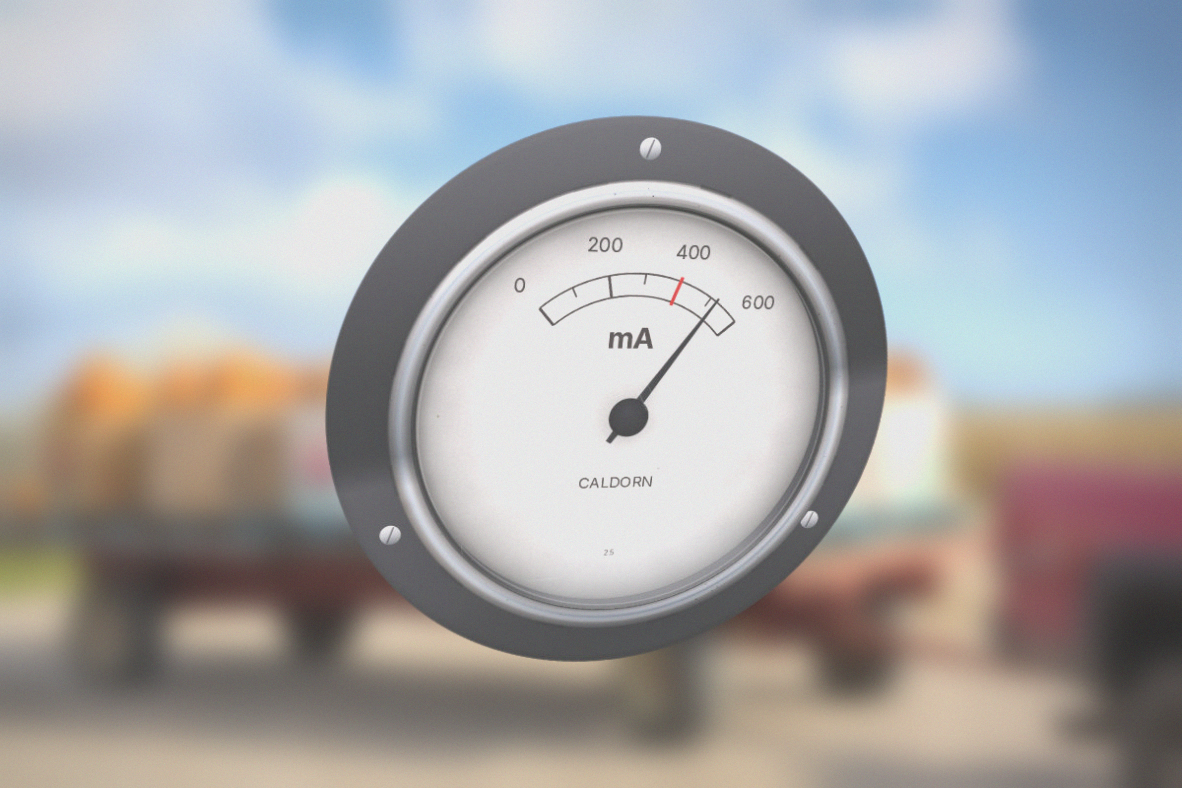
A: 500 mA
